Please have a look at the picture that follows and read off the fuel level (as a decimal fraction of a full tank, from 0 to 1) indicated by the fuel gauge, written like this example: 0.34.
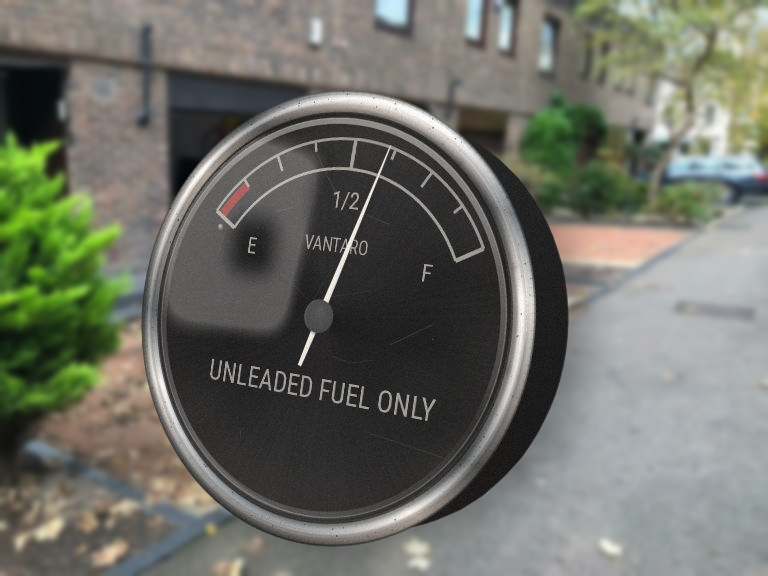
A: 0.625
